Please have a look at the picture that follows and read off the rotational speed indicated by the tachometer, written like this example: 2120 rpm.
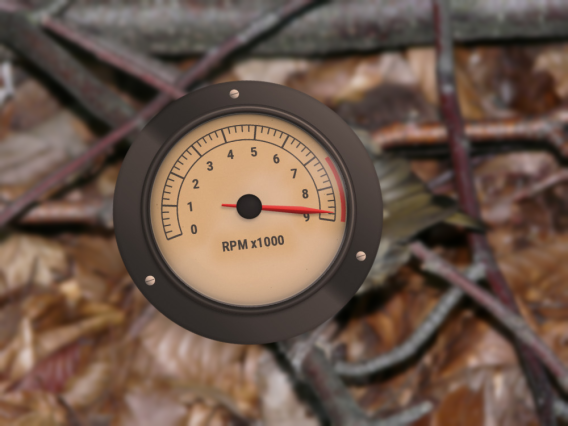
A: 8800 rpm
